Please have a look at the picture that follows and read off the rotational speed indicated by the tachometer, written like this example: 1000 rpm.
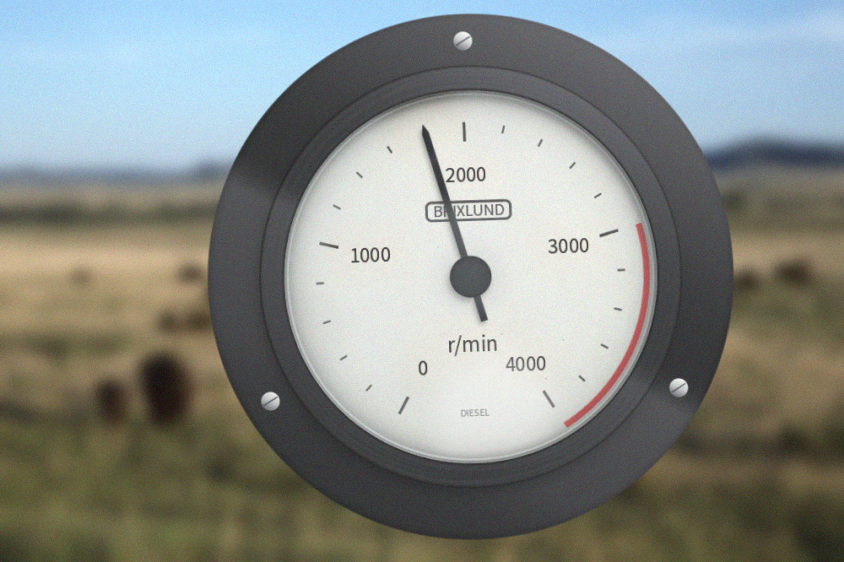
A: 1800 rpm
